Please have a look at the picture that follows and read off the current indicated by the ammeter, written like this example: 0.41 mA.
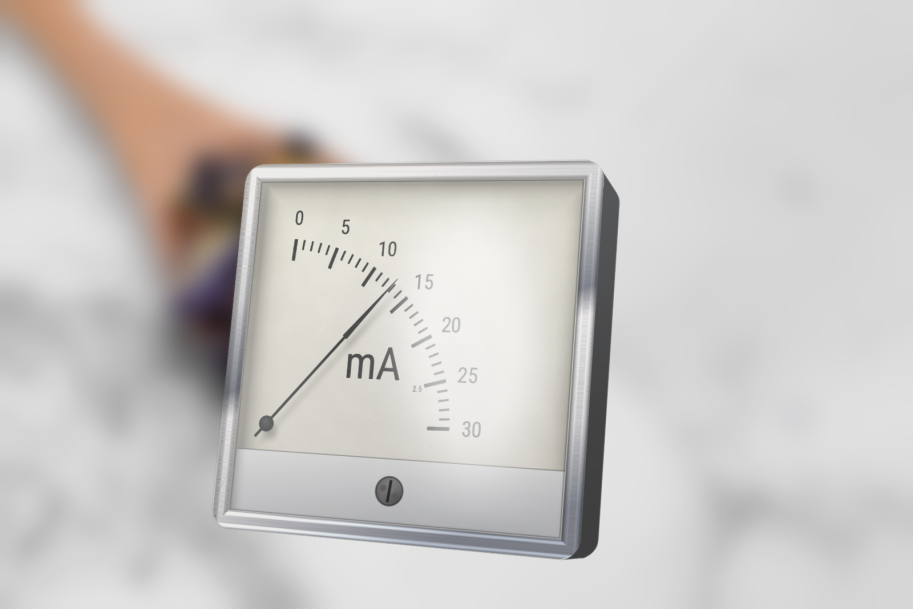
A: 13 mA
